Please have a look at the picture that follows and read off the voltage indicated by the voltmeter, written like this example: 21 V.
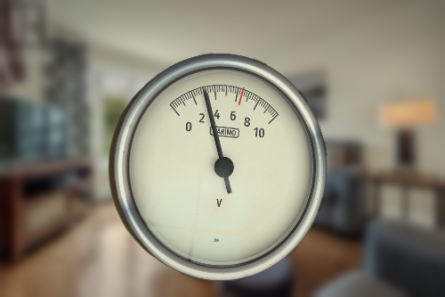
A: 3 V
